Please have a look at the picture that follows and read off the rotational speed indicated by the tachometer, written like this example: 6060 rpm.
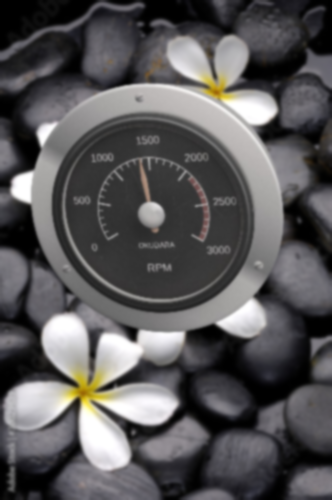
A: 1400 rpm
